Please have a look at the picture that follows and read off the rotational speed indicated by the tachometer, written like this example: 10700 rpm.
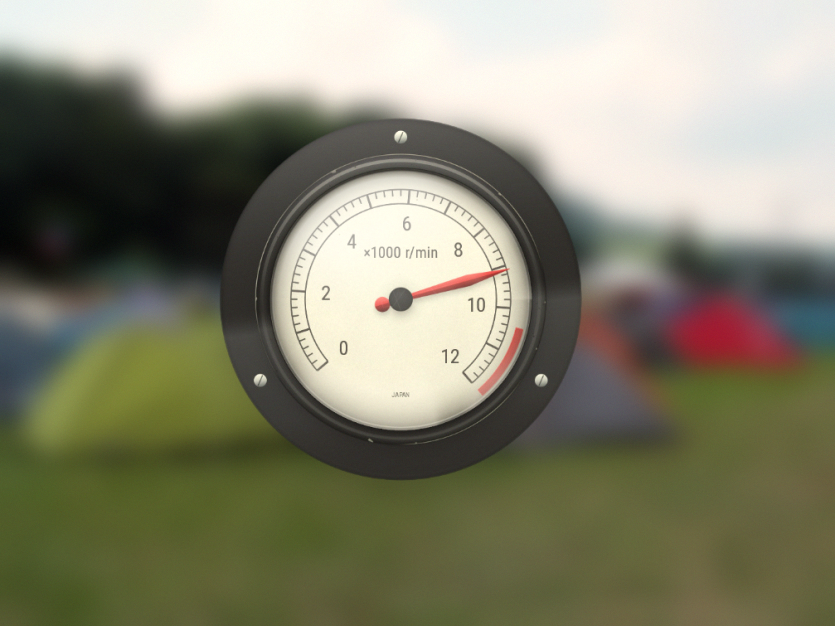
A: 9100 rpm
